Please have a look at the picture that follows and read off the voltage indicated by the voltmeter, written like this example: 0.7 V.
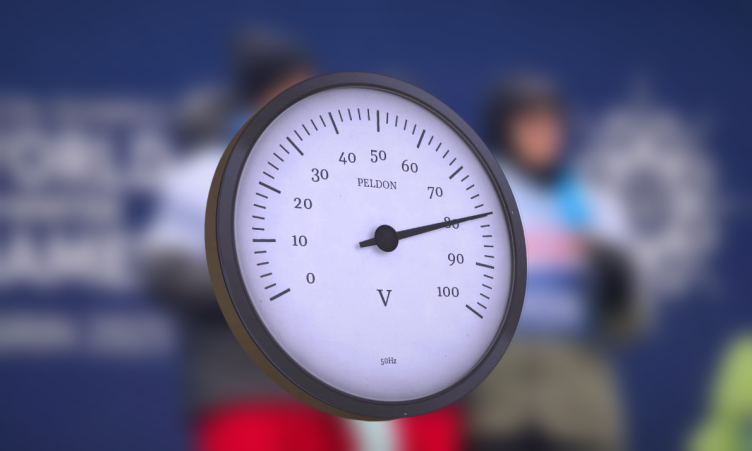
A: 80 V
